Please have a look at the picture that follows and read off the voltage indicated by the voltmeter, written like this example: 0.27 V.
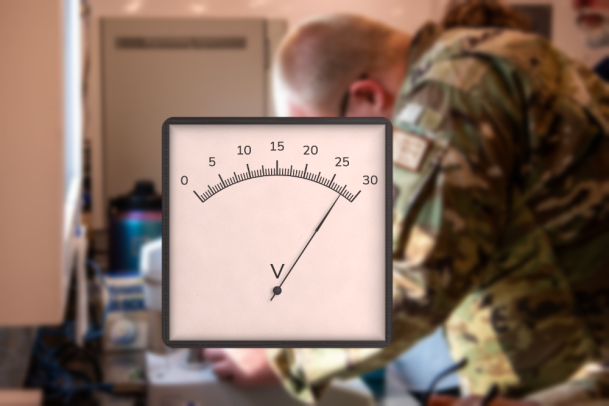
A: 27.5 V
